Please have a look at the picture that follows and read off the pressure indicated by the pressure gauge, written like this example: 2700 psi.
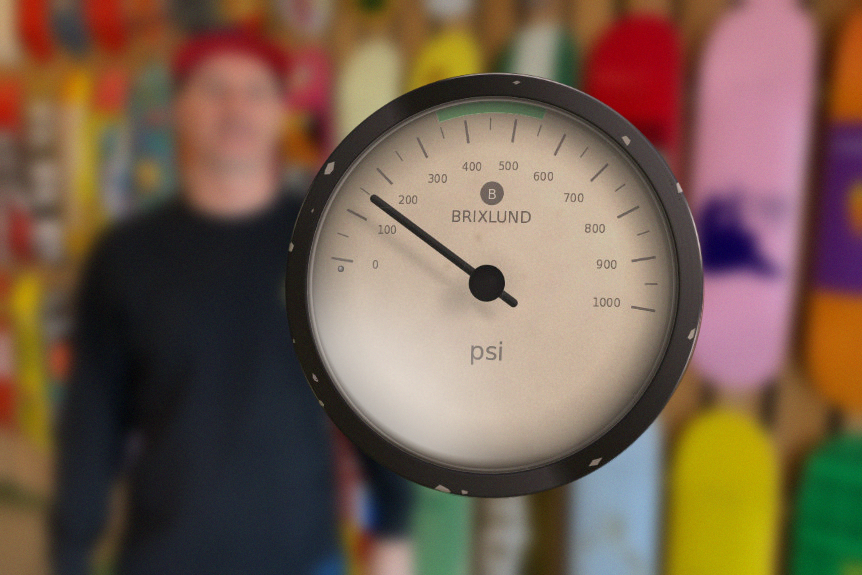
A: 150 psi
